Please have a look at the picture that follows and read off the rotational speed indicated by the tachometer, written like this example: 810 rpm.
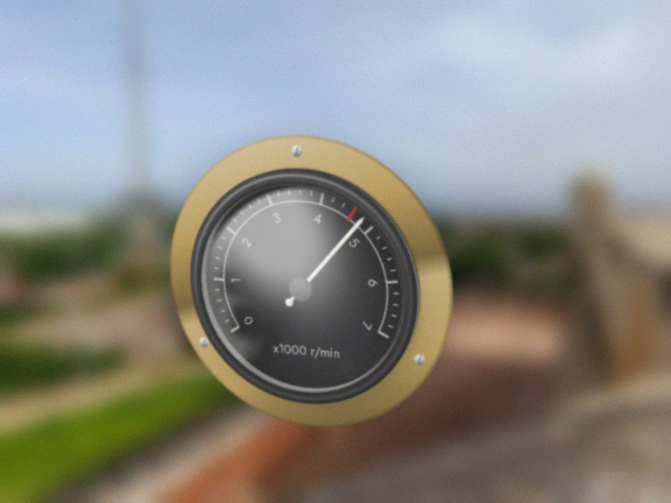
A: 4800 rpm
